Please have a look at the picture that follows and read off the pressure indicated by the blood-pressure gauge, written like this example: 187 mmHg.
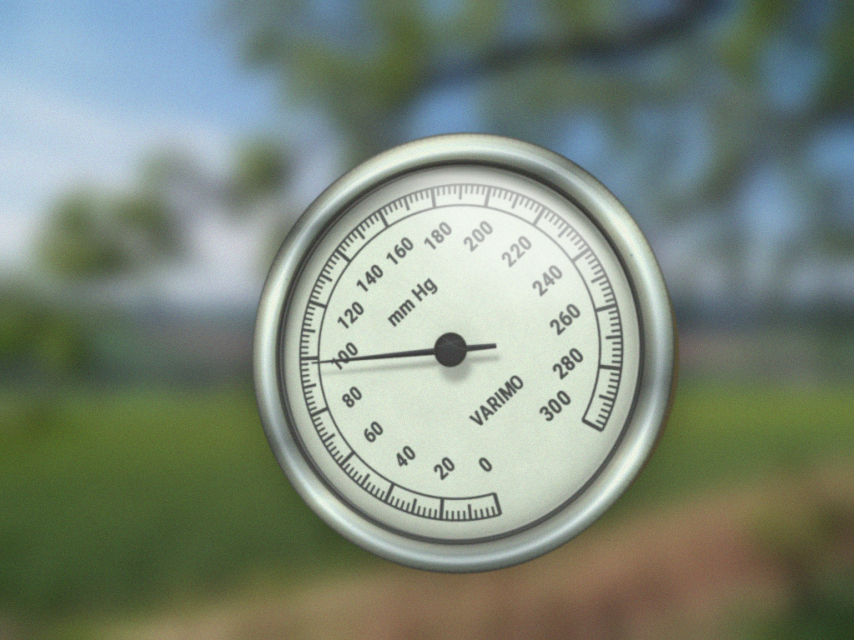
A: 98 mmHg
